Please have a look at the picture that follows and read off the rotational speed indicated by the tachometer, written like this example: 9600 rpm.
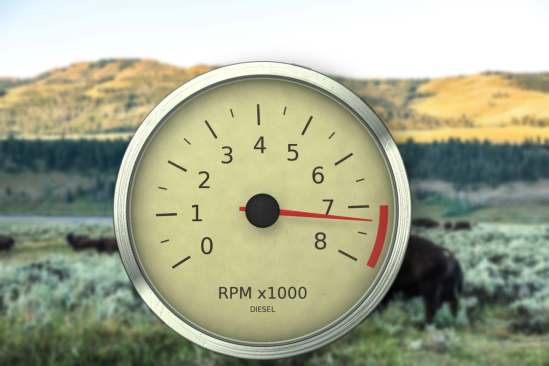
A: 7250 rpm
